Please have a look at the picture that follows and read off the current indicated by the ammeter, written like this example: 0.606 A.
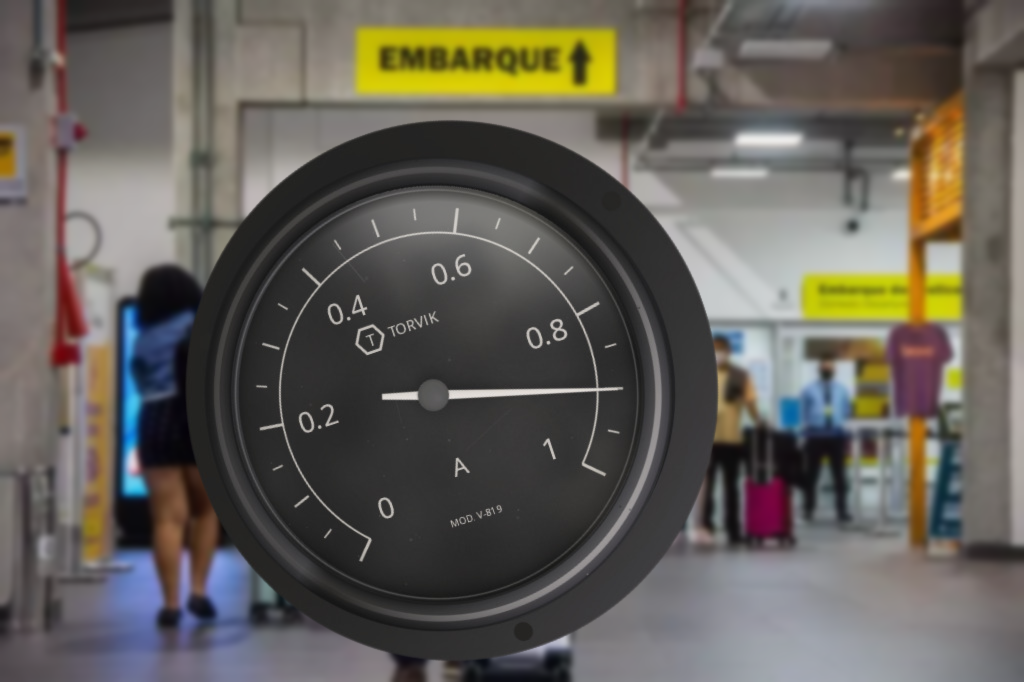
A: 0.9 A
